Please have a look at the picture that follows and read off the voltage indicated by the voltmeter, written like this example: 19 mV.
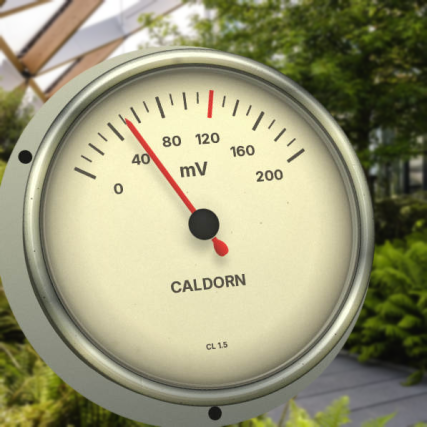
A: 50 mV
